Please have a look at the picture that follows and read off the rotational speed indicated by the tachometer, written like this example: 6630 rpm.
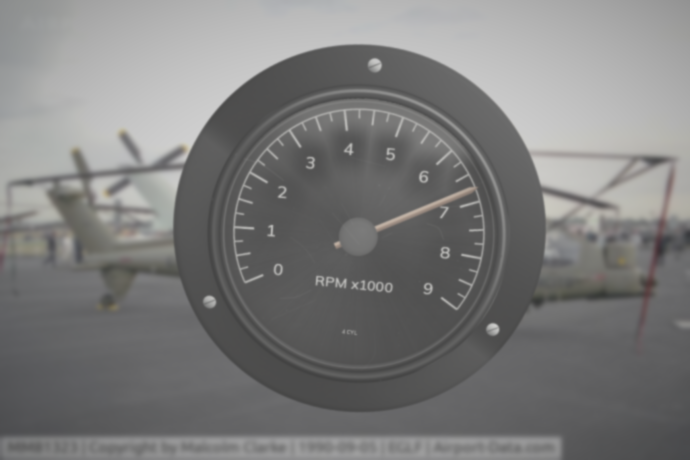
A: 6750 rpm
